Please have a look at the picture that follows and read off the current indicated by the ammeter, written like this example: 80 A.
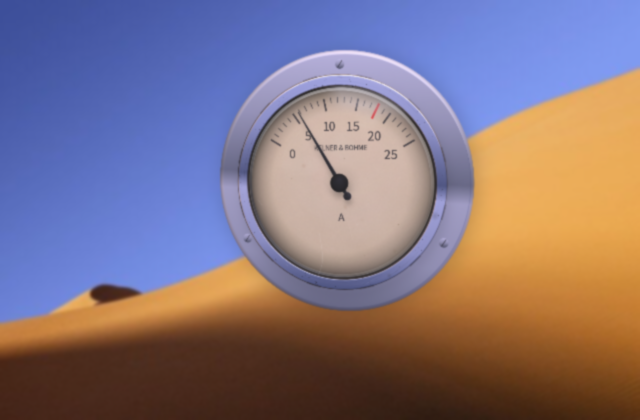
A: 6 A
